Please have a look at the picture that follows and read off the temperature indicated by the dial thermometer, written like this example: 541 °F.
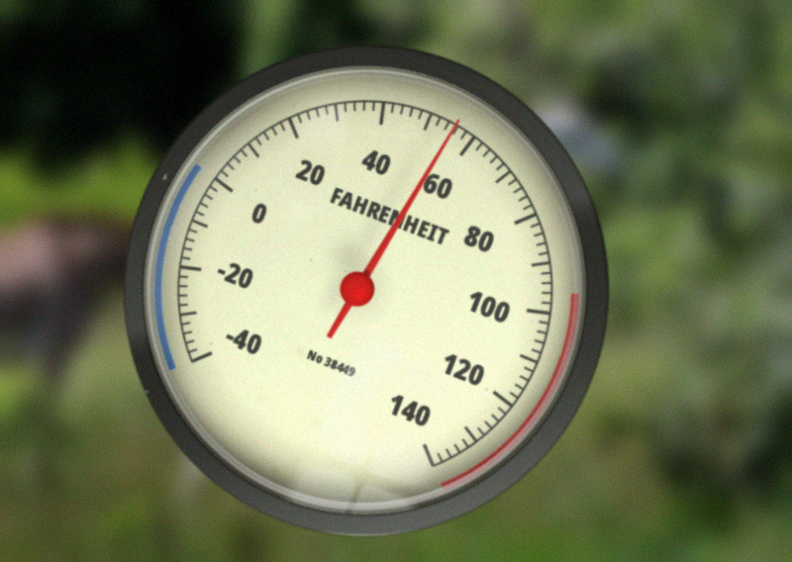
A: 56 °F
